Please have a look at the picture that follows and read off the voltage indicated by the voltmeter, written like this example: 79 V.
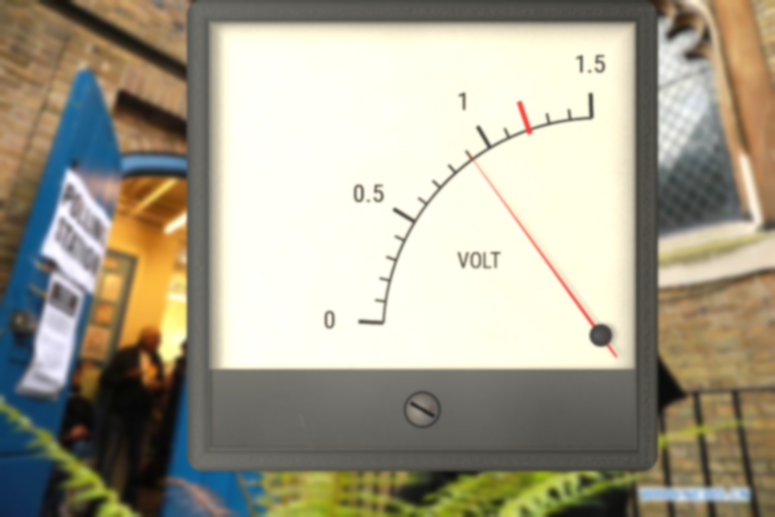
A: 0.9 V
